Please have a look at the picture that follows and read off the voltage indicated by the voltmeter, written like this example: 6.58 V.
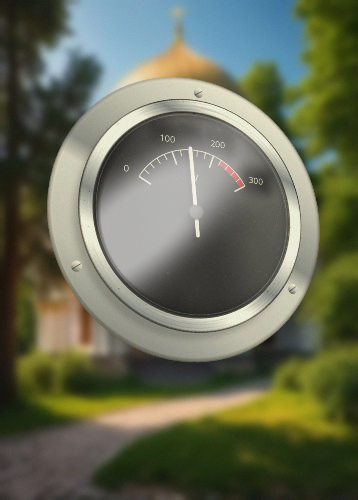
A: 140 V
